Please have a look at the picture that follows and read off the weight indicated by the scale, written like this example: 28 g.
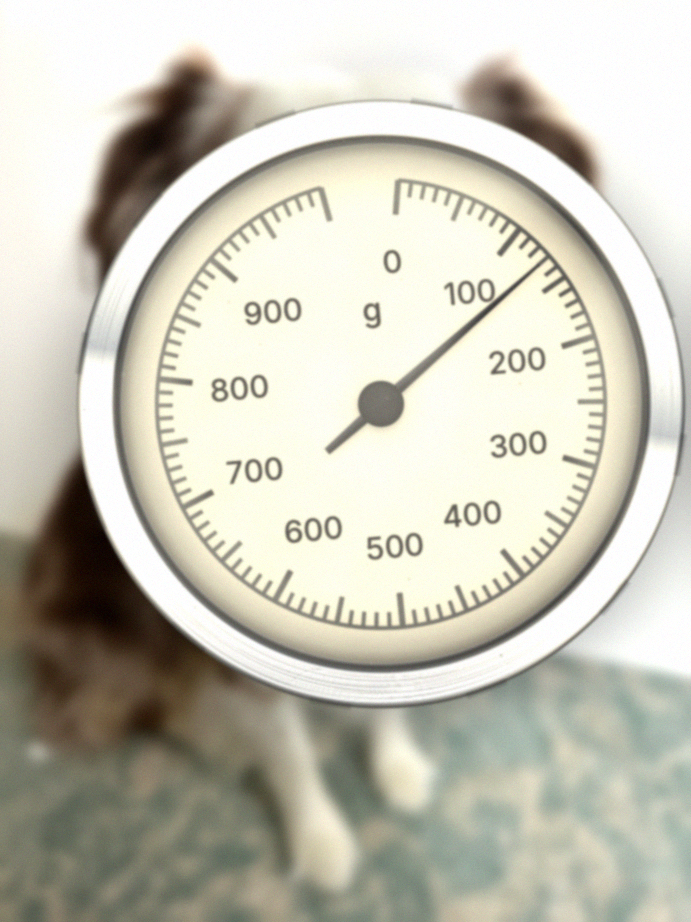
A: 130 g
